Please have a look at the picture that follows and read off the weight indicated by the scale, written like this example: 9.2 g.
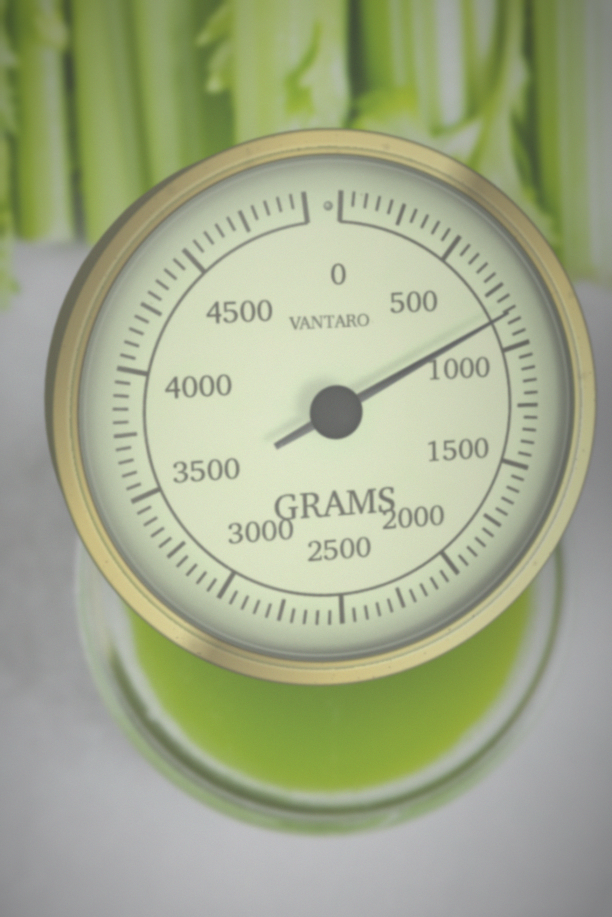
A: 850 g
